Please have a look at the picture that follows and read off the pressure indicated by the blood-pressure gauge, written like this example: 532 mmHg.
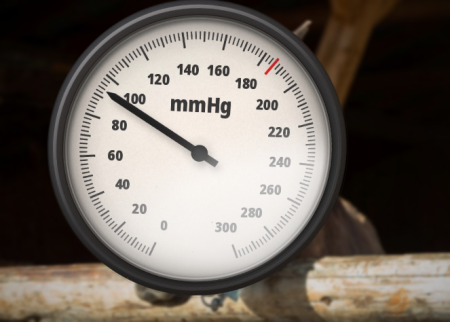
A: 94 mmHg
